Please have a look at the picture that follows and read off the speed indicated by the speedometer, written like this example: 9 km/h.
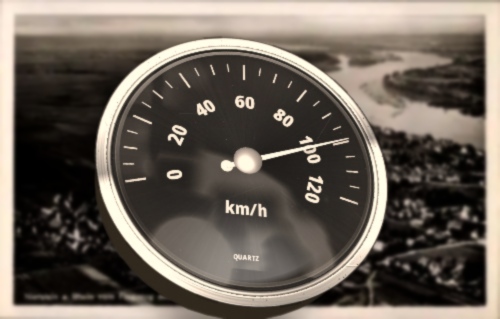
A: 100 km/h
